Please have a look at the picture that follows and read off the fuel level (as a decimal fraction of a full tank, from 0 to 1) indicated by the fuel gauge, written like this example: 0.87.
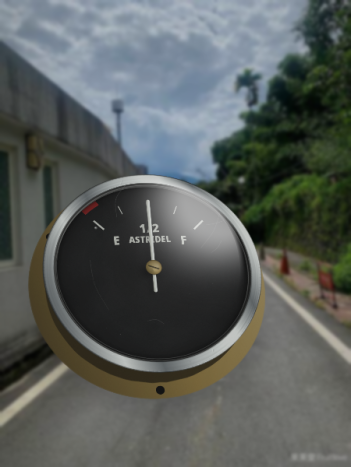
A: 0.5
